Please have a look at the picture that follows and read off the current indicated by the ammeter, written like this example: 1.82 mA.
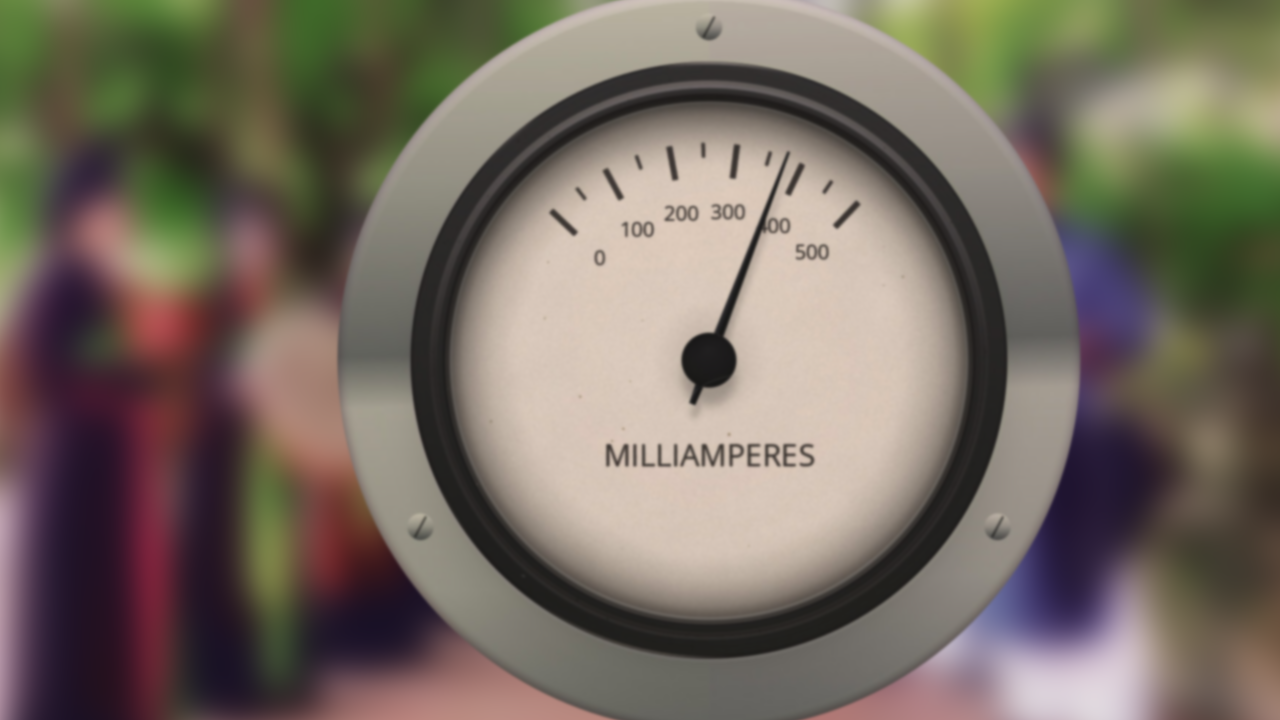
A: 375 mA
